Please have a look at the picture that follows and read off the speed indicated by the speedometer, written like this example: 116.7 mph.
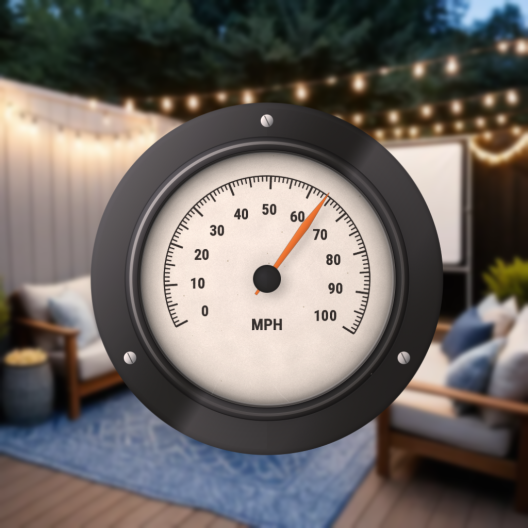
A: 64 mph
